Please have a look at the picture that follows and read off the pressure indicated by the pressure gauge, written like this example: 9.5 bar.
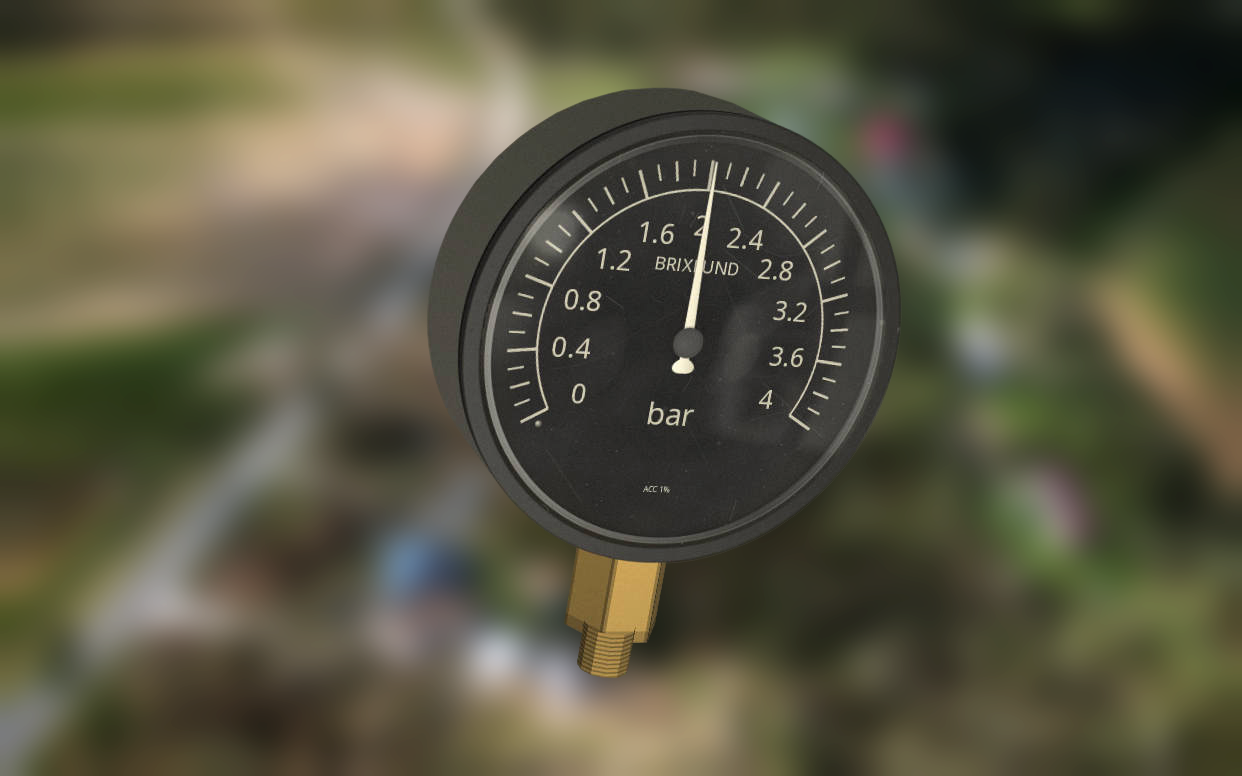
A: 2 bar
